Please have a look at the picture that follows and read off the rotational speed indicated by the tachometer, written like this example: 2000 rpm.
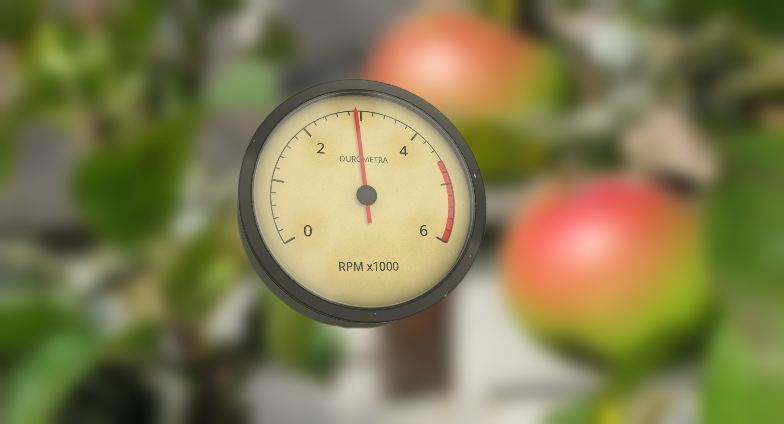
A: 2900 rpm
